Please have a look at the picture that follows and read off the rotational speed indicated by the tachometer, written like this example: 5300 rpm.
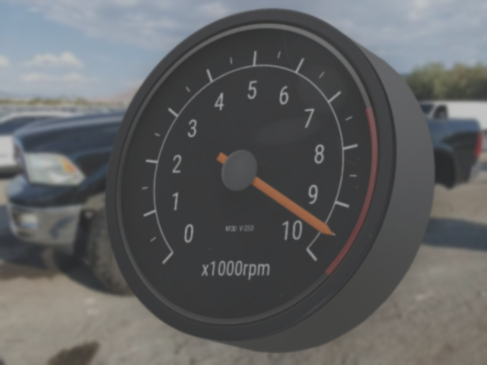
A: 9500 rpm
